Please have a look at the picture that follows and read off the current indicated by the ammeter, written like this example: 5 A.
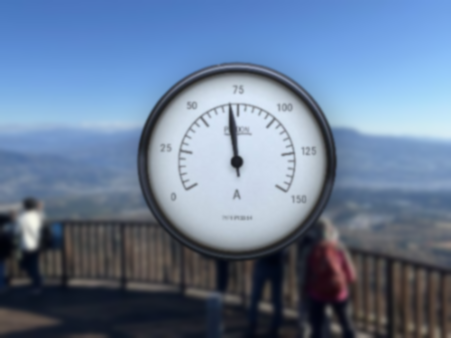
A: 70 A
